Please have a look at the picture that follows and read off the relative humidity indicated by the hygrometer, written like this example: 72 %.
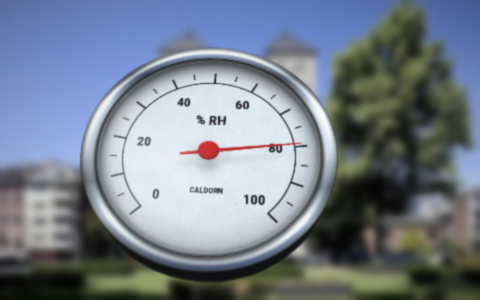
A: 80 %
